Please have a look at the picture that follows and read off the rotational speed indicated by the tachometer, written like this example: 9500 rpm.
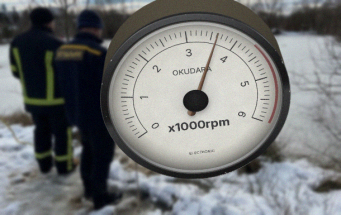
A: 3600 rpm
